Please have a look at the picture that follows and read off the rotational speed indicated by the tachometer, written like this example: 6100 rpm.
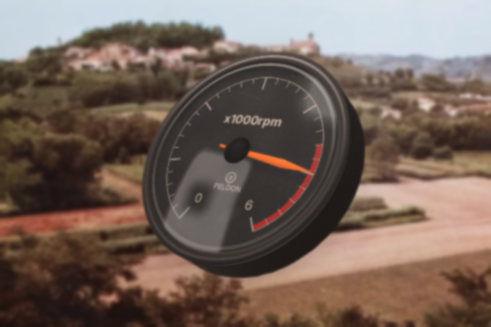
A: 5000 rpm
